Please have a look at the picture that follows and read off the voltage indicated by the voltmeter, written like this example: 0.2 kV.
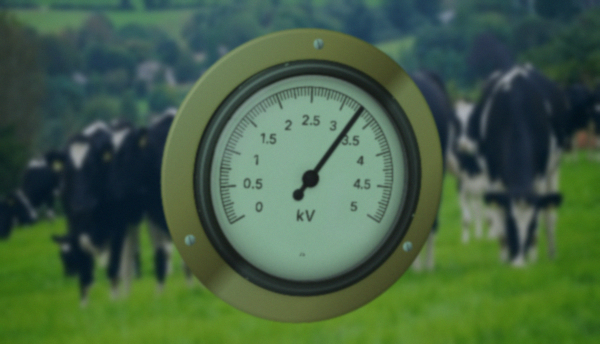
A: 3.25 kV
